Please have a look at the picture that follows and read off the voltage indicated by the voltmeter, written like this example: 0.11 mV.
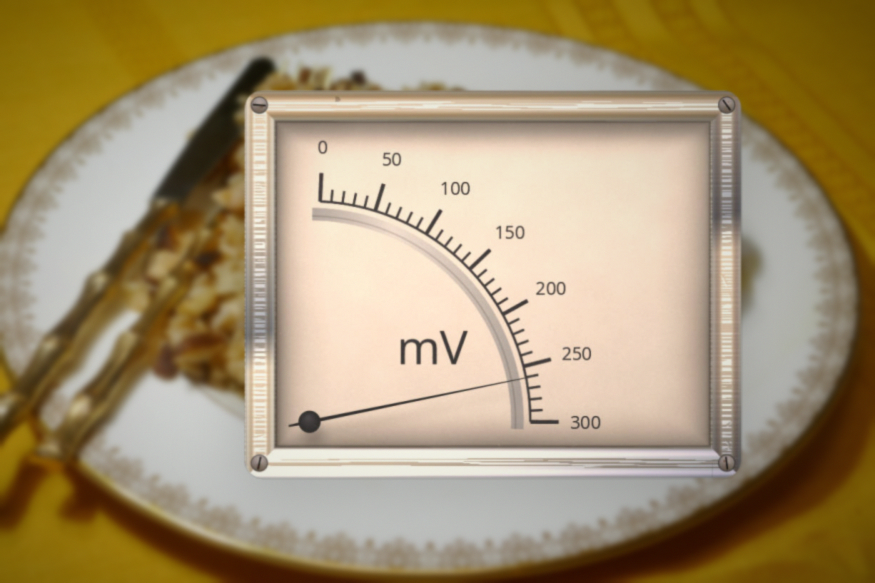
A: 260 mV
